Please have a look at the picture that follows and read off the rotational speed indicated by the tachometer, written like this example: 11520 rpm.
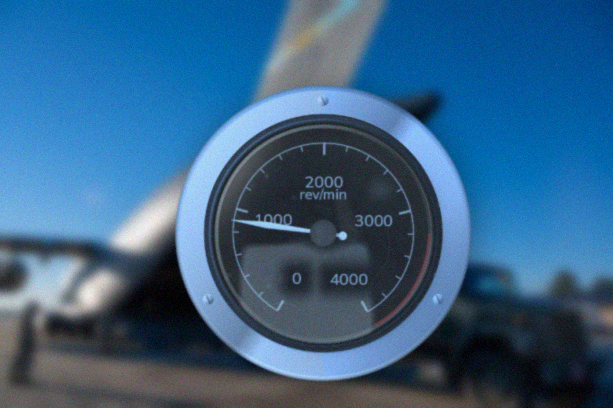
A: 900 rpm
